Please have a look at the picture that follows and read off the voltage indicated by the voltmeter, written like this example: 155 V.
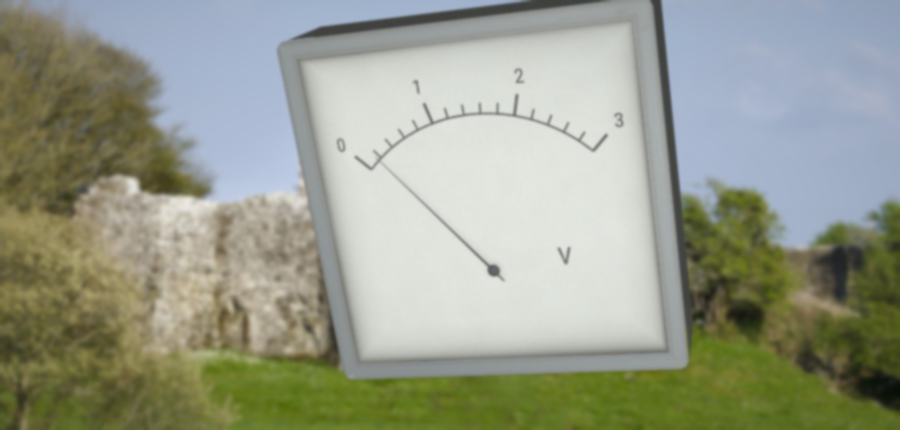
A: 0.2 V
